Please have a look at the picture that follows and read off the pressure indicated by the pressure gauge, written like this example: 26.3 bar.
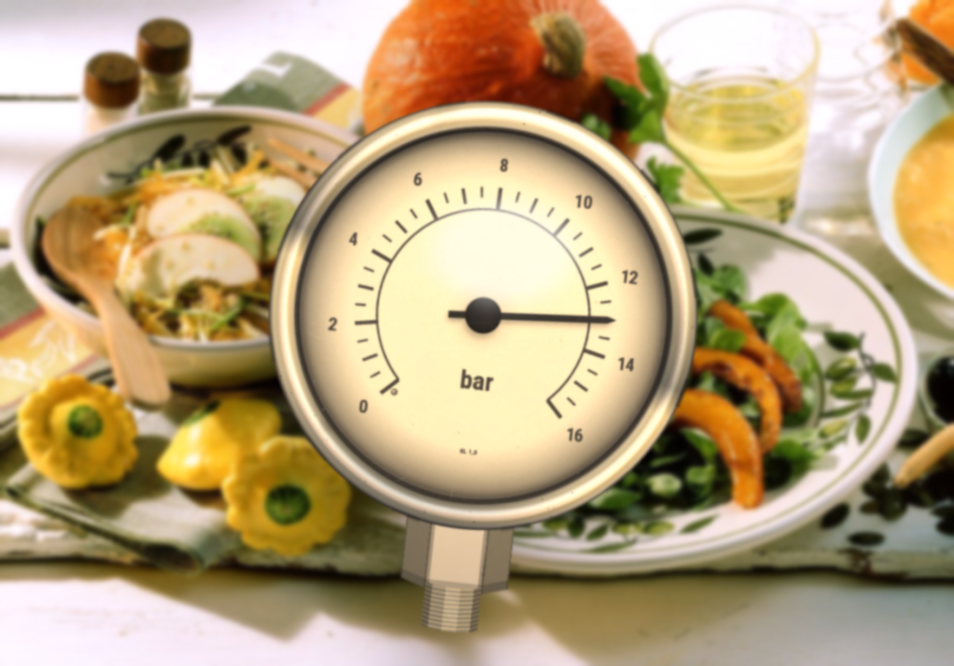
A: 13 bar
